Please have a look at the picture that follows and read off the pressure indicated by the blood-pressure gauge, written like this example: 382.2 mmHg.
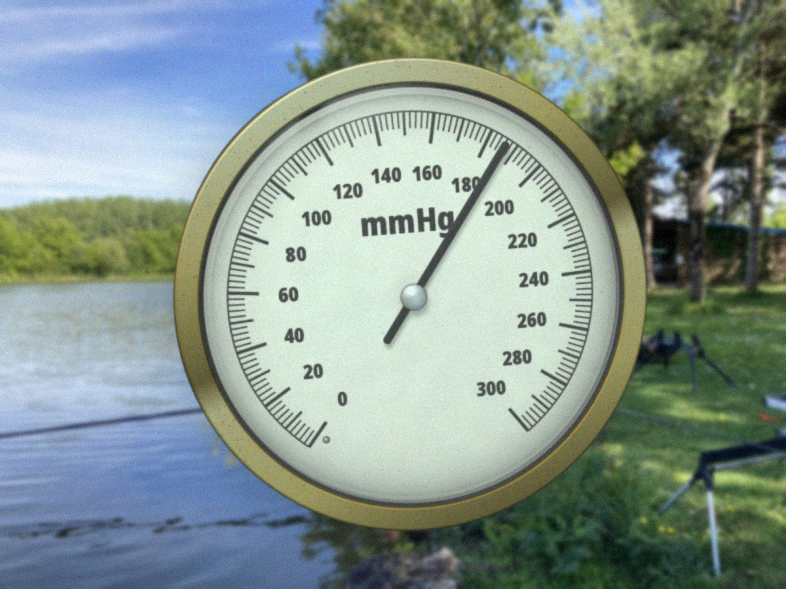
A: 186 mmHg
